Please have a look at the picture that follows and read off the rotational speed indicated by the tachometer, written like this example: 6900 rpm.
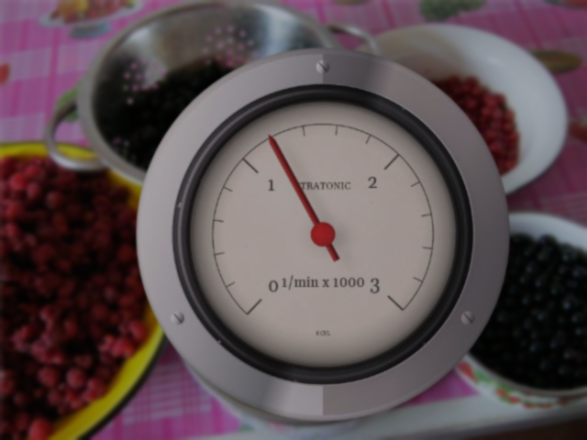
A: 1200 rpm
